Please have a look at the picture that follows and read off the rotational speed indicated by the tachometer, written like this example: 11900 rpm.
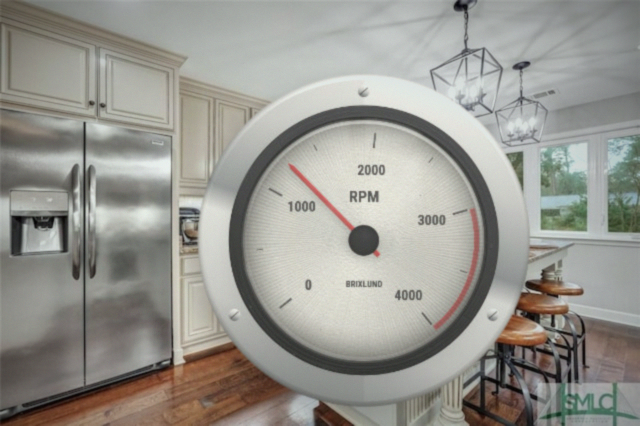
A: 1250 rpm
